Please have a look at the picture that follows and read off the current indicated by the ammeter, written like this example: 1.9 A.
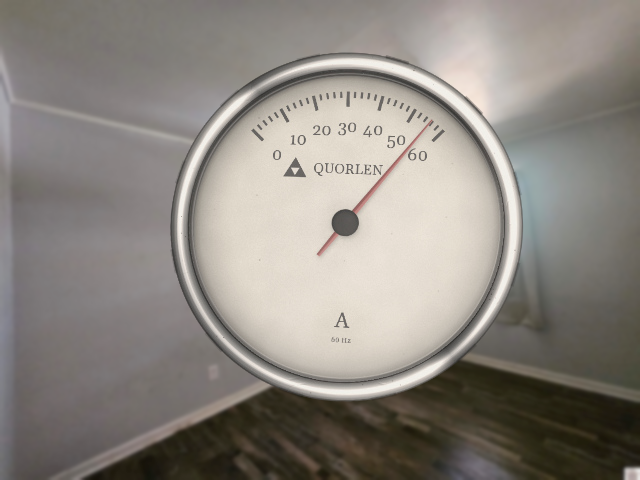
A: 56 A
